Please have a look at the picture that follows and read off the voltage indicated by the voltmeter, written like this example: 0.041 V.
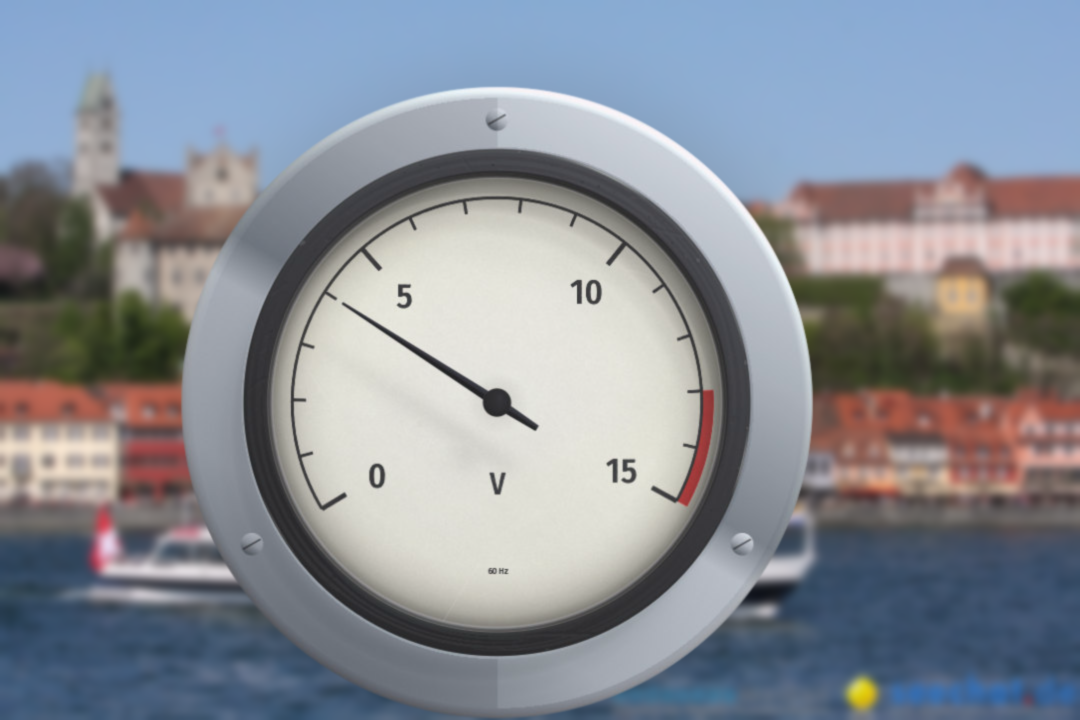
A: 4 V
